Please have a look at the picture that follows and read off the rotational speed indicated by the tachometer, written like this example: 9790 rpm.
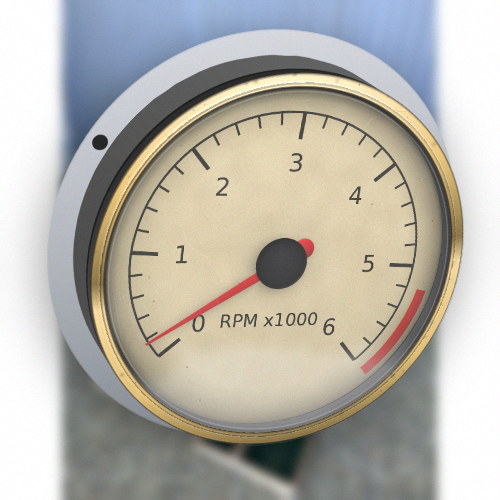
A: 200 rpm
